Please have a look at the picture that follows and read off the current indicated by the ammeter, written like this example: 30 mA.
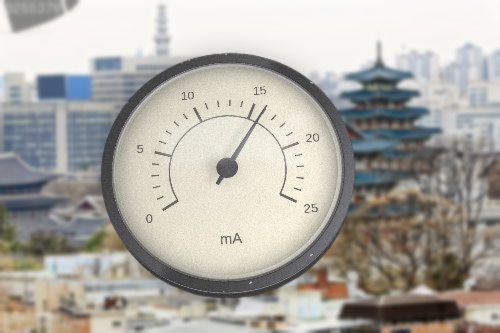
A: 16 mA
